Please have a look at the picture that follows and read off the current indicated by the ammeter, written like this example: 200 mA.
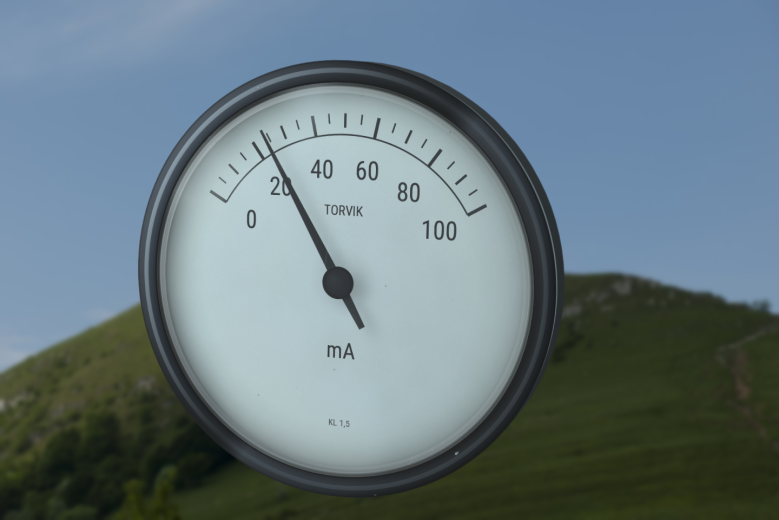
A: 25 mA
